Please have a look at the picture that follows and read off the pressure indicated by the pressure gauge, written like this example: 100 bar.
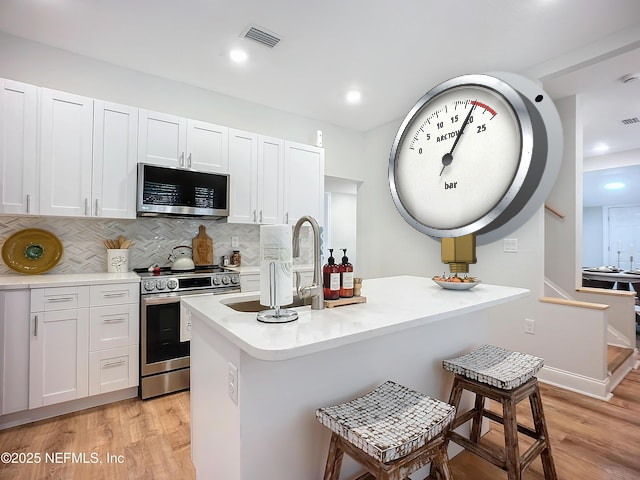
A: 20 bar
